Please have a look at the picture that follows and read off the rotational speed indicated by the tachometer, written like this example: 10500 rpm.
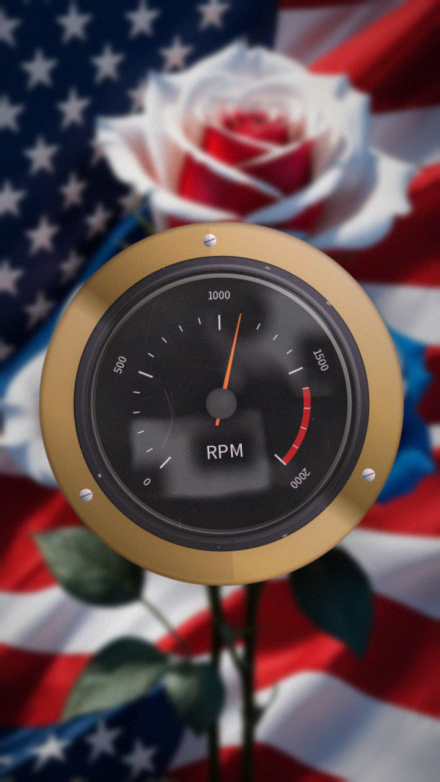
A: 1100 rpm
